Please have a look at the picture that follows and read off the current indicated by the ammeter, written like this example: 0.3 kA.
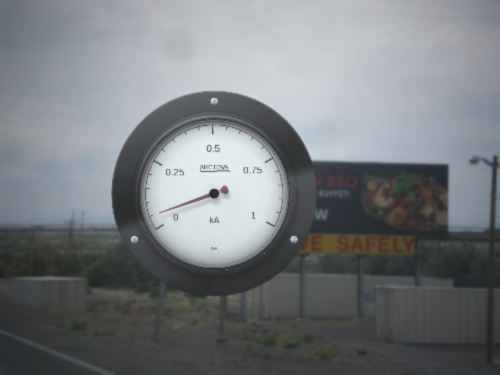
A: 0.05 kA
